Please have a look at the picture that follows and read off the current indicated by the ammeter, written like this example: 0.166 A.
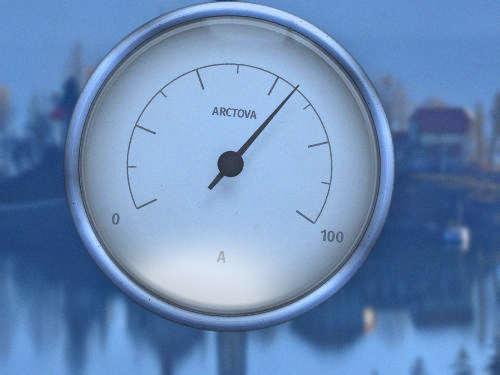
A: 65 A
